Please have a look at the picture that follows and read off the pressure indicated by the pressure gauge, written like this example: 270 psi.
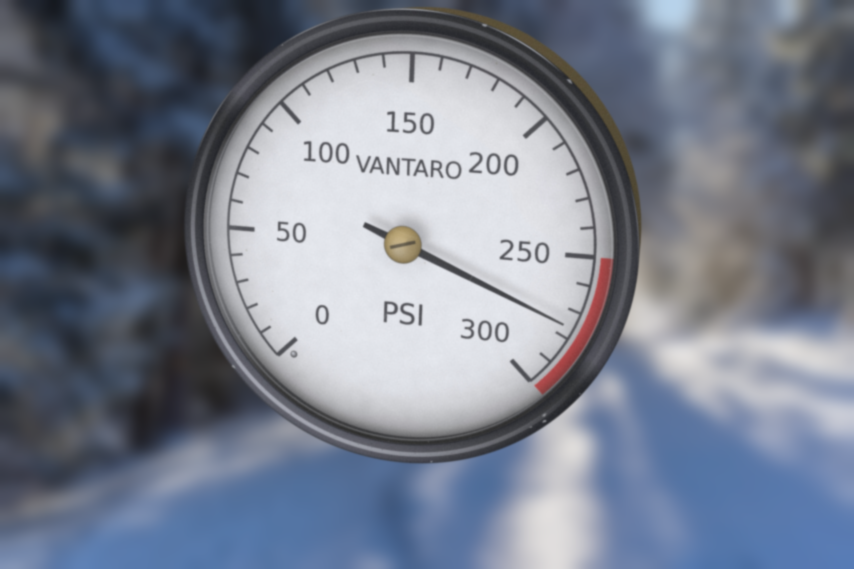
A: 275 psi
